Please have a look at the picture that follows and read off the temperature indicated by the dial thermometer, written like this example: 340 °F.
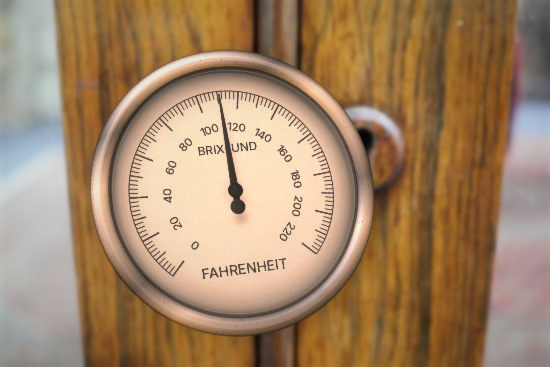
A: 110 °F
